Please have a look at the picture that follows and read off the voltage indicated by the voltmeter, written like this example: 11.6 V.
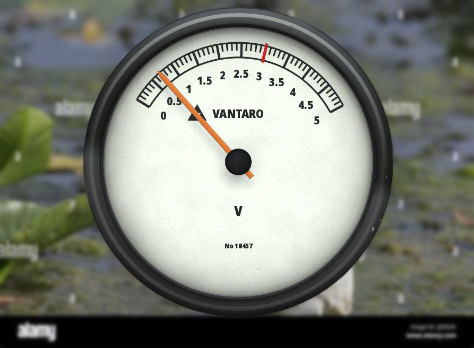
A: 0.7 V
